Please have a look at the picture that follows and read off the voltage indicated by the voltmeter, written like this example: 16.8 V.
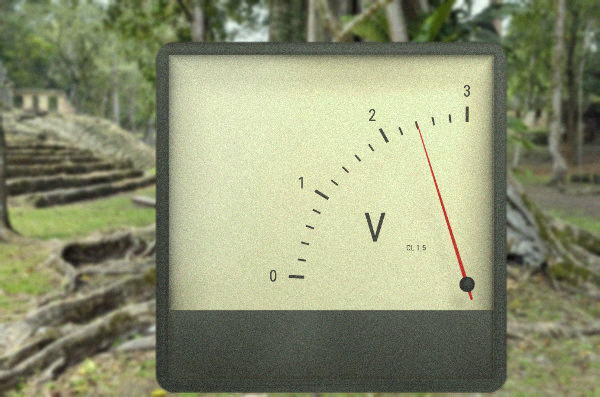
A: 2.4 V
